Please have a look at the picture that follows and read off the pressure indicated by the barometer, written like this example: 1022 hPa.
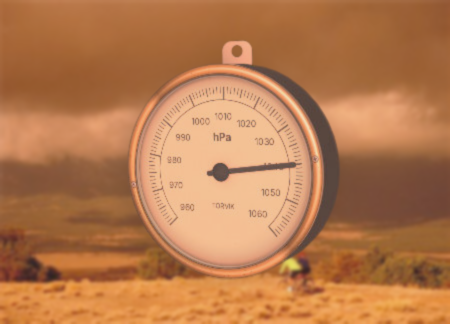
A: 1040 hPa
